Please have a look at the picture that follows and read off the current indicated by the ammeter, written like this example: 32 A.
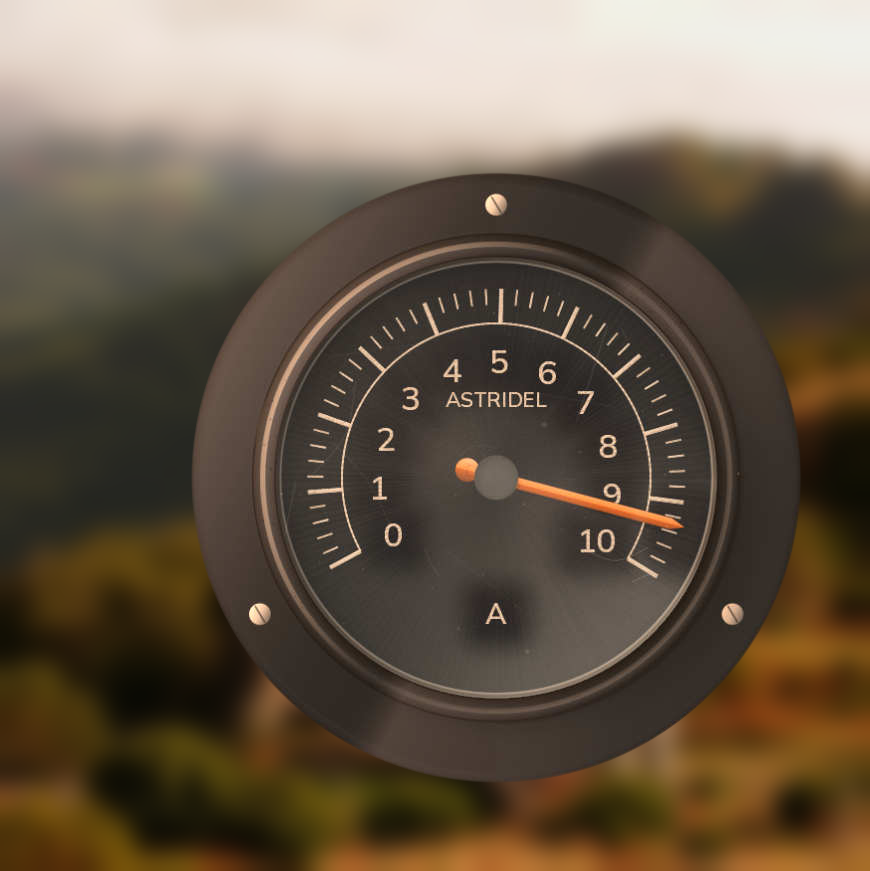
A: 9.3 A
